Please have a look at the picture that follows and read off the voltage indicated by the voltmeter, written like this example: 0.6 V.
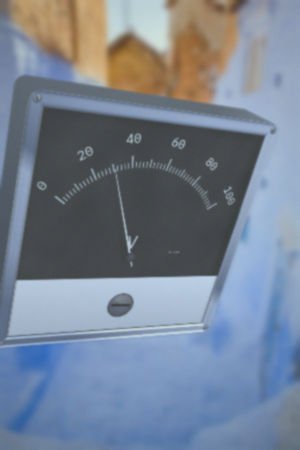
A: 30 V
